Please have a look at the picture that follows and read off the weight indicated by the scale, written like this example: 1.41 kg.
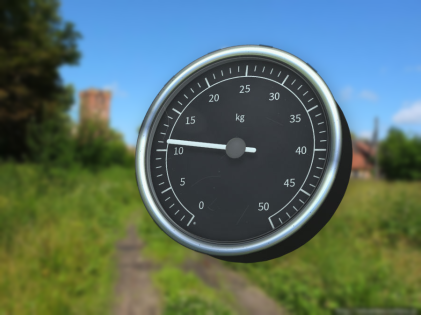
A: 11 kg
